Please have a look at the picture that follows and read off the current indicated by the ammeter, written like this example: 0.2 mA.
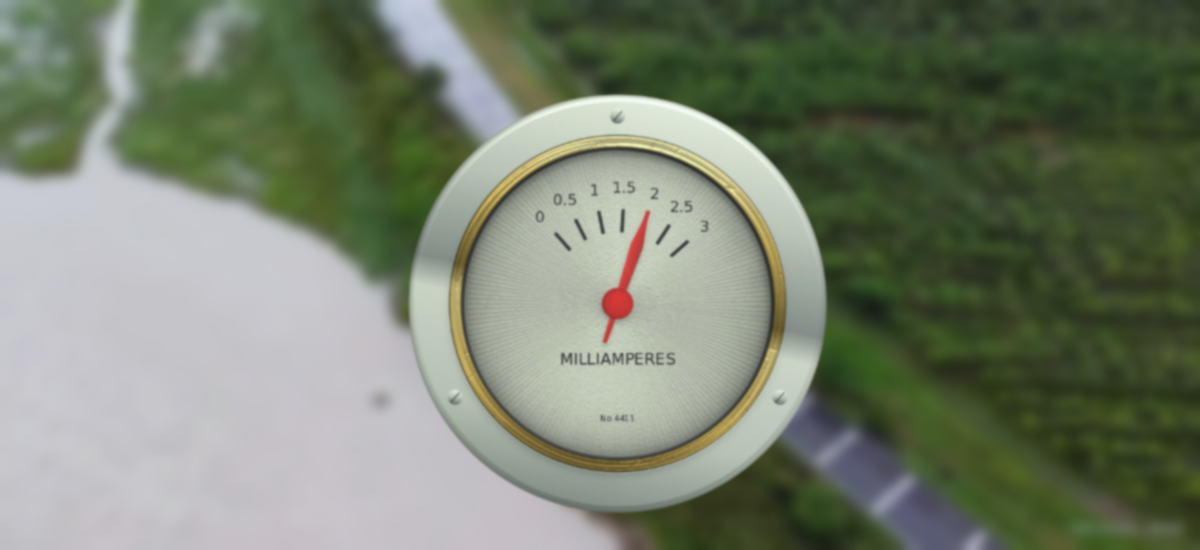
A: 2 mA
